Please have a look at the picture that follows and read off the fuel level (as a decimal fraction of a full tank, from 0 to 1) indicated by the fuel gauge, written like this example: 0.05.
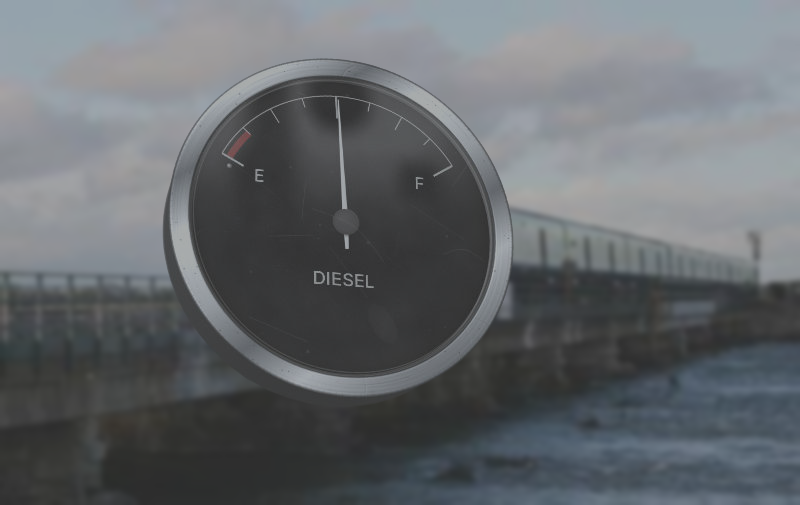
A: 0.5
